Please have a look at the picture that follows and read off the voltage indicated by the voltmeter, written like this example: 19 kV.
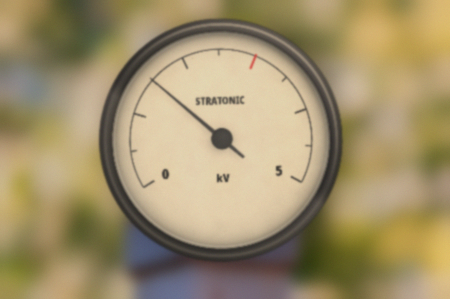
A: 1.5 kV
